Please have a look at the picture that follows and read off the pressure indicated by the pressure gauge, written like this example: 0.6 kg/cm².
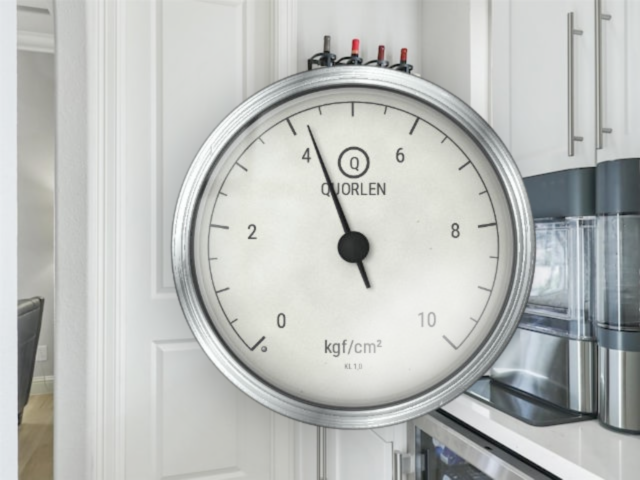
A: 4.25 kg/cm²
